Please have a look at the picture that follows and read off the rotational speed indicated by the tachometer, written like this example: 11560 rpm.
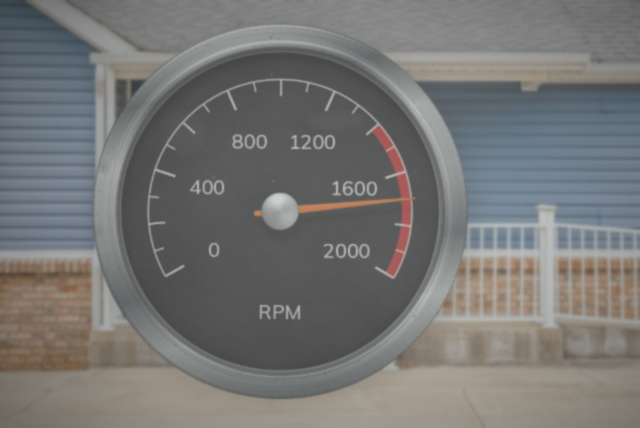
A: 1700 rpm
